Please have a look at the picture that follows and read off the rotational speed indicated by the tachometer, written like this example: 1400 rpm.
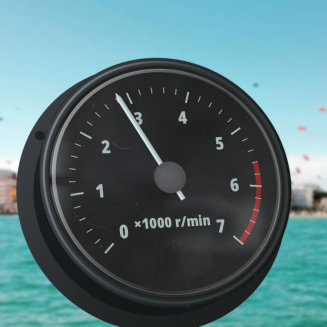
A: 2800 rpm
